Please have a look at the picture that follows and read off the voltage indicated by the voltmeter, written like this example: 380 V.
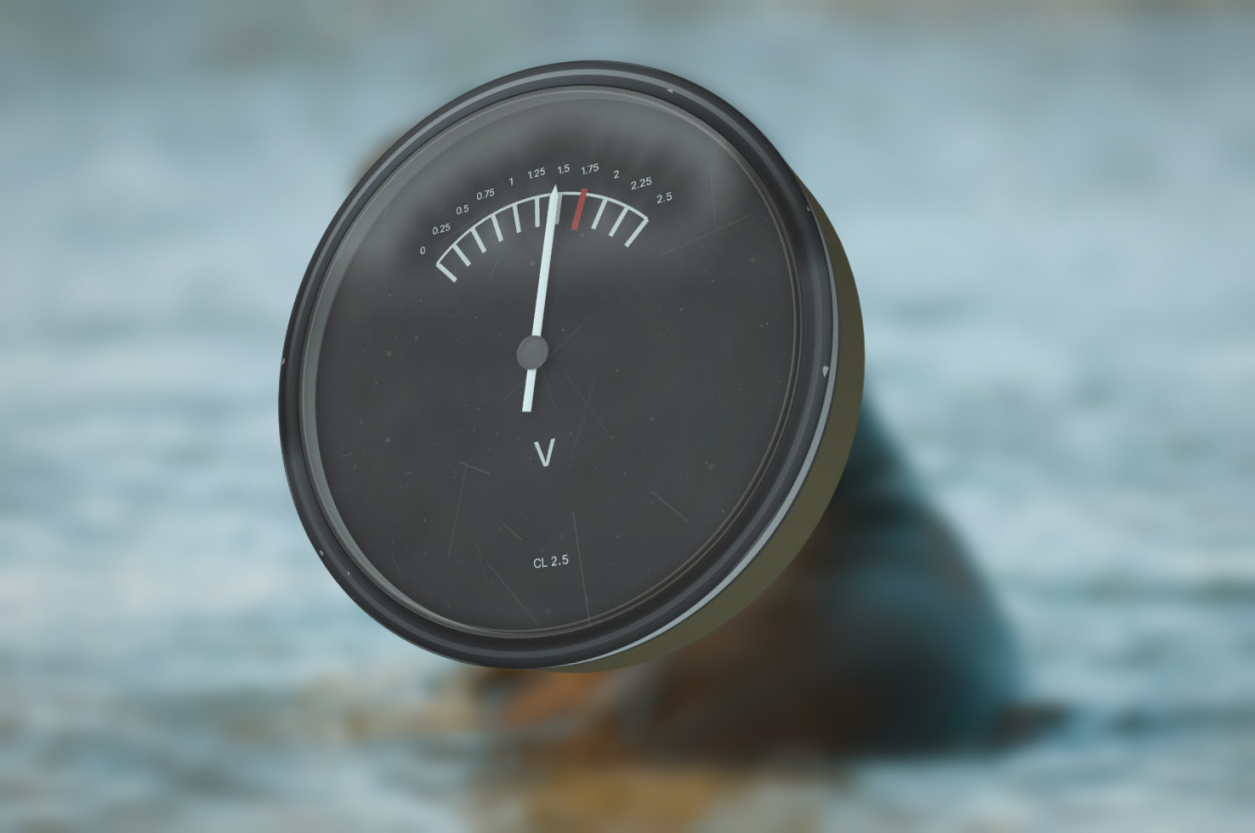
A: 1.5 V
